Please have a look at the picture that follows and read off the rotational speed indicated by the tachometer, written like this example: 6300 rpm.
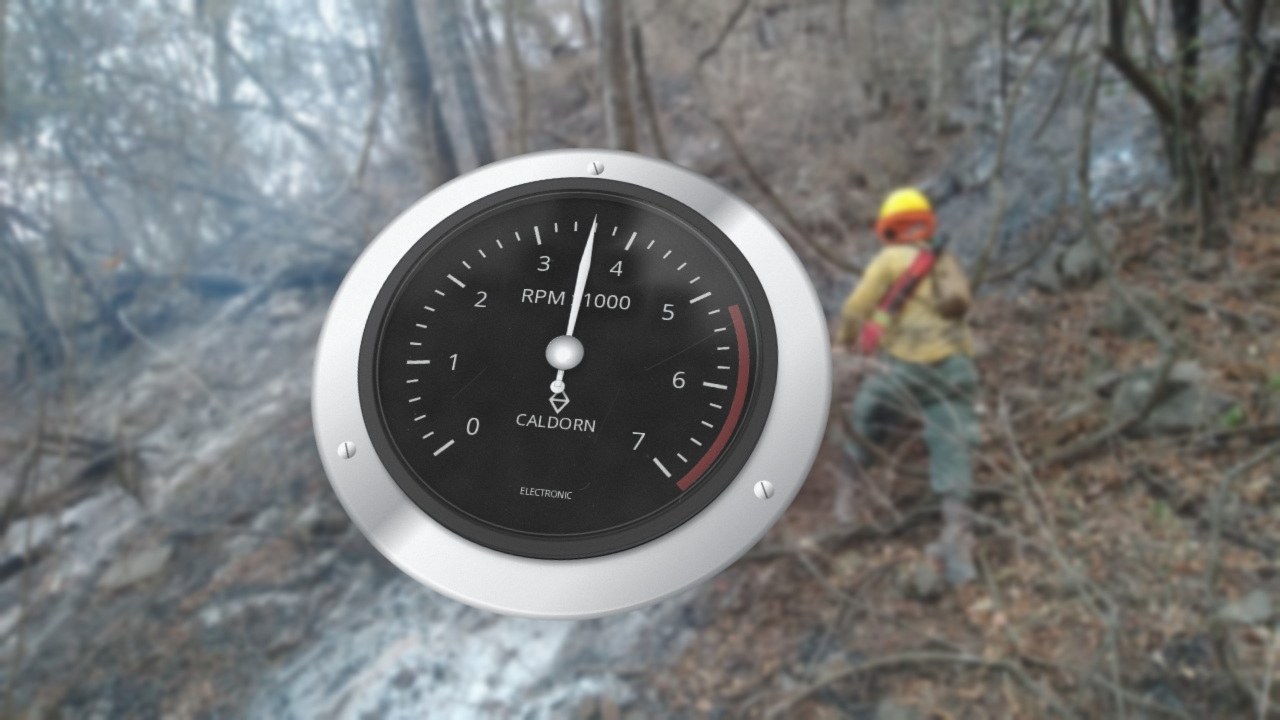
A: 3600 rpm
